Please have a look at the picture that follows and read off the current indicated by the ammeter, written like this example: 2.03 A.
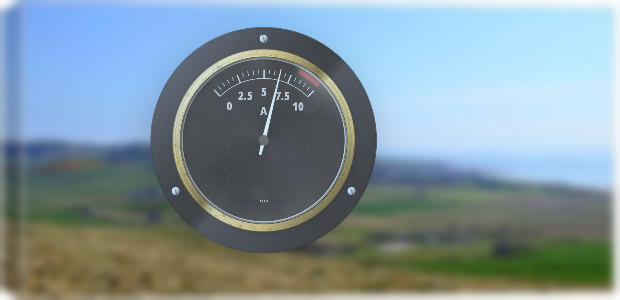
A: 6.5 A
